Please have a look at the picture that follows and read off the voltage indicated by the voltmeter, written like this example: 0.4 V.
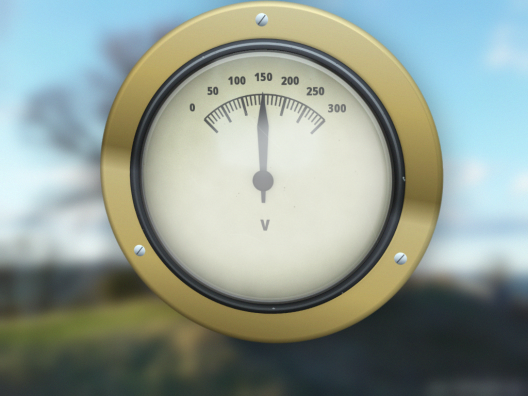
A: 150 V
